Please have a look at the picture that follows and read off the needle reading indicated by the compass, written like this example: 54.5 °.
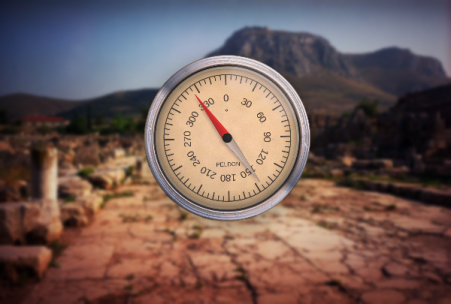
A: 325 °
